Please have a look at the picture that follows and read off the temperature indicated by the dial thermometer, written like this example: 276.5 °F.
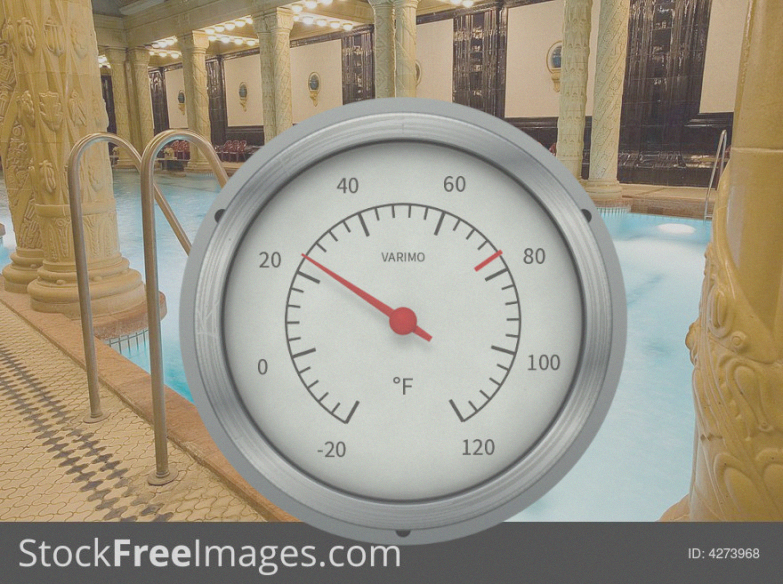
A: 24 °F
